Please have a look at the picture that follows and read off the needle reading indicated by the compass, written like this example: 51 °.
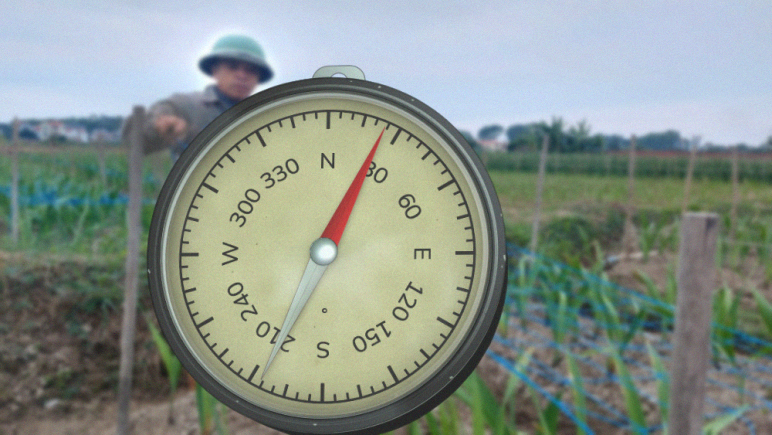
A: 25 °
